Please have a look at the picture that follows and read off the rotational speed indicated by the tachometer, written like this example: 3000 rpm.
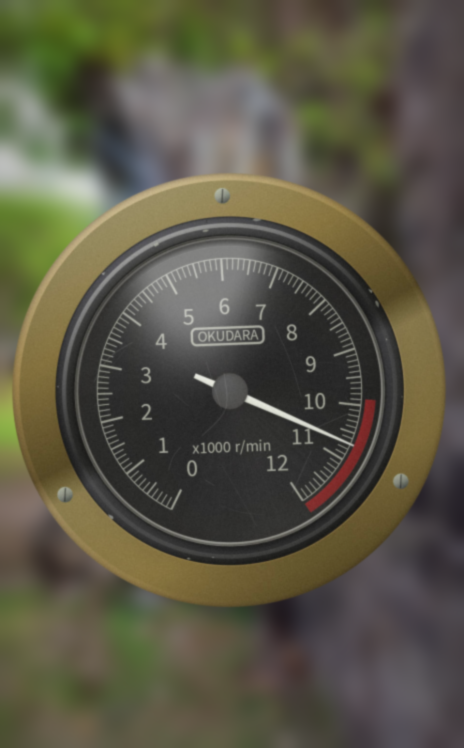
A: 10700 rpm
